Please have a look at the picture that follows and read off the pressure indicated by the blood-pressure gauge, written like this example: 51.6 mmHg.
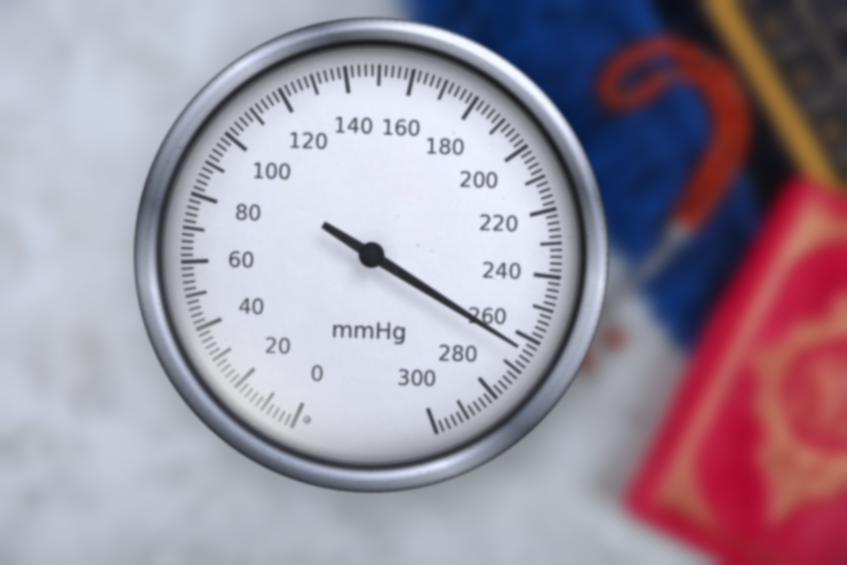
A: 264 mmHg
